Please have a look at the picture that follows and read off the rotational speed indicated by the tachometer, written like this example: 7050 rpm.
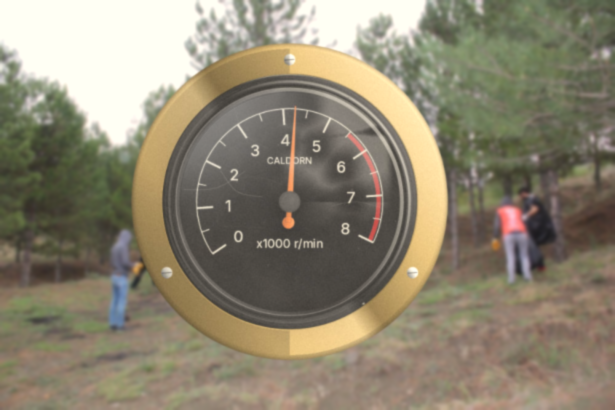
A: 4250 rpm
